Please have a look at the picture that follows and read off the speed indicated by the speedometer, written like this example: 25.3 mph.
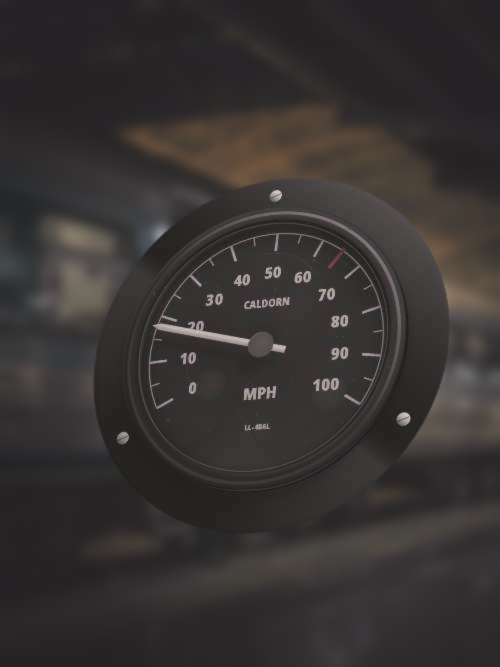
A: 17.5 mph
